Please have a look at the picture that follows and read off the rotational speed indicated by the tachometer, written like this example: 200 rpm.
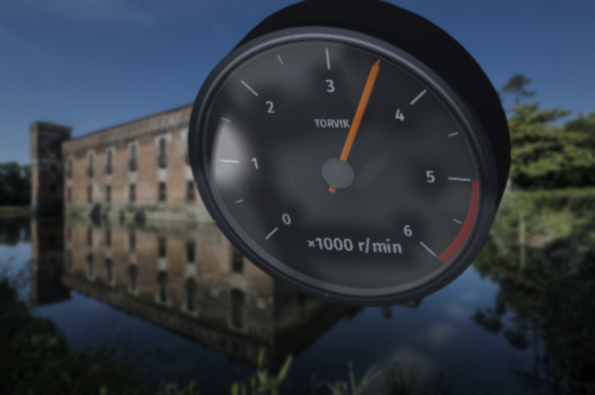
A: 3500 rpm
